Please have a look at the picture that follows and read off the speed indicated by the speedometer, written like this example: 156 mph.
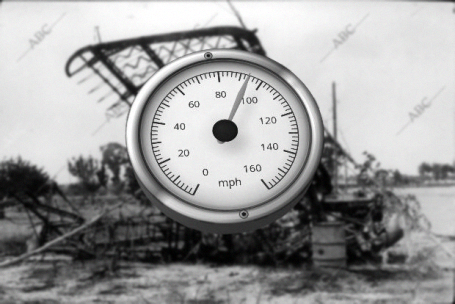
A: 94 mph
